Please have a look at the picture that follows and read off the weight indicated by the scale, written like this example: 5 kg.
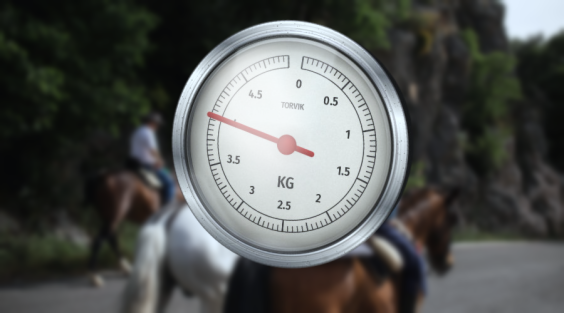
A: 4 kg
